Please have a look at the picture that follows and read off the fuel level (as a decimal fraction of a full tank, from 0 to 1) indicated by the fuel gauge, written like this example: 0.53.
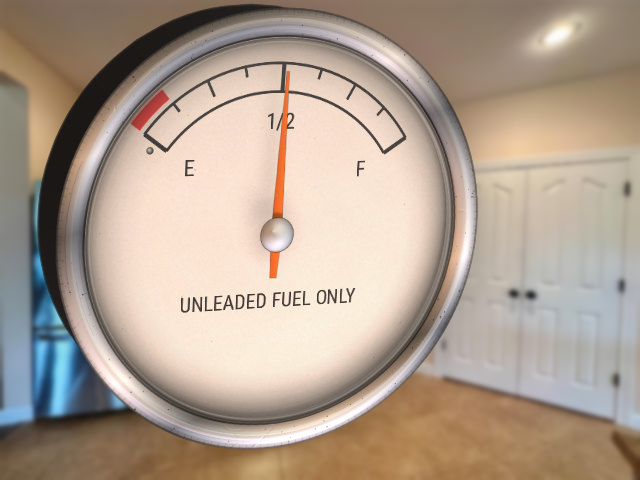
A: 0.5
